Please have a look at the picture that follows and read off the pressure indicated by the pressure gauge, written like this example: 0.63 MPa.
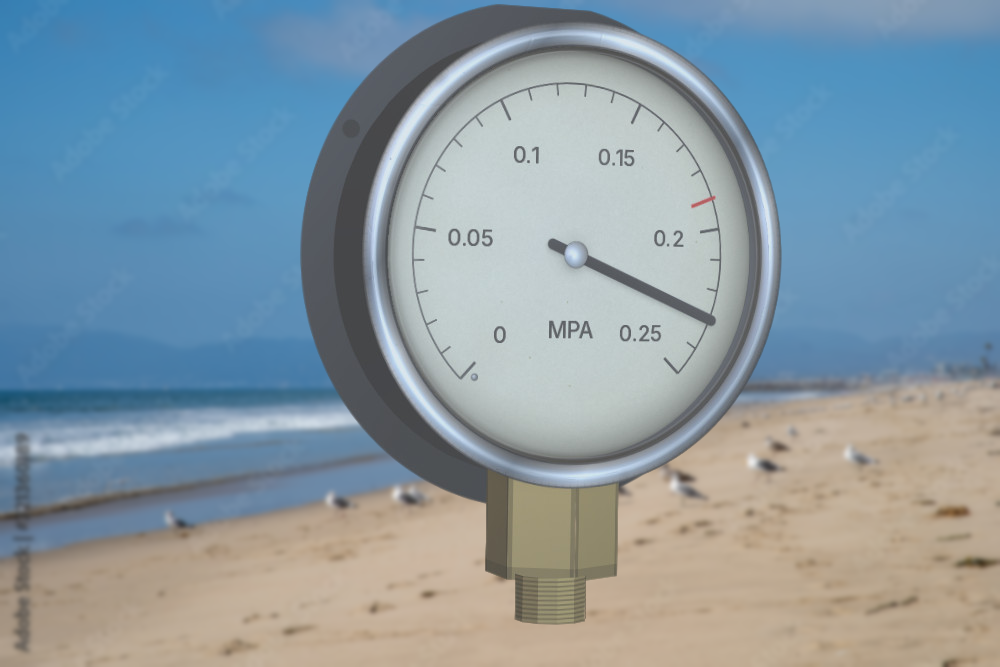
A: 0.23 MPa
